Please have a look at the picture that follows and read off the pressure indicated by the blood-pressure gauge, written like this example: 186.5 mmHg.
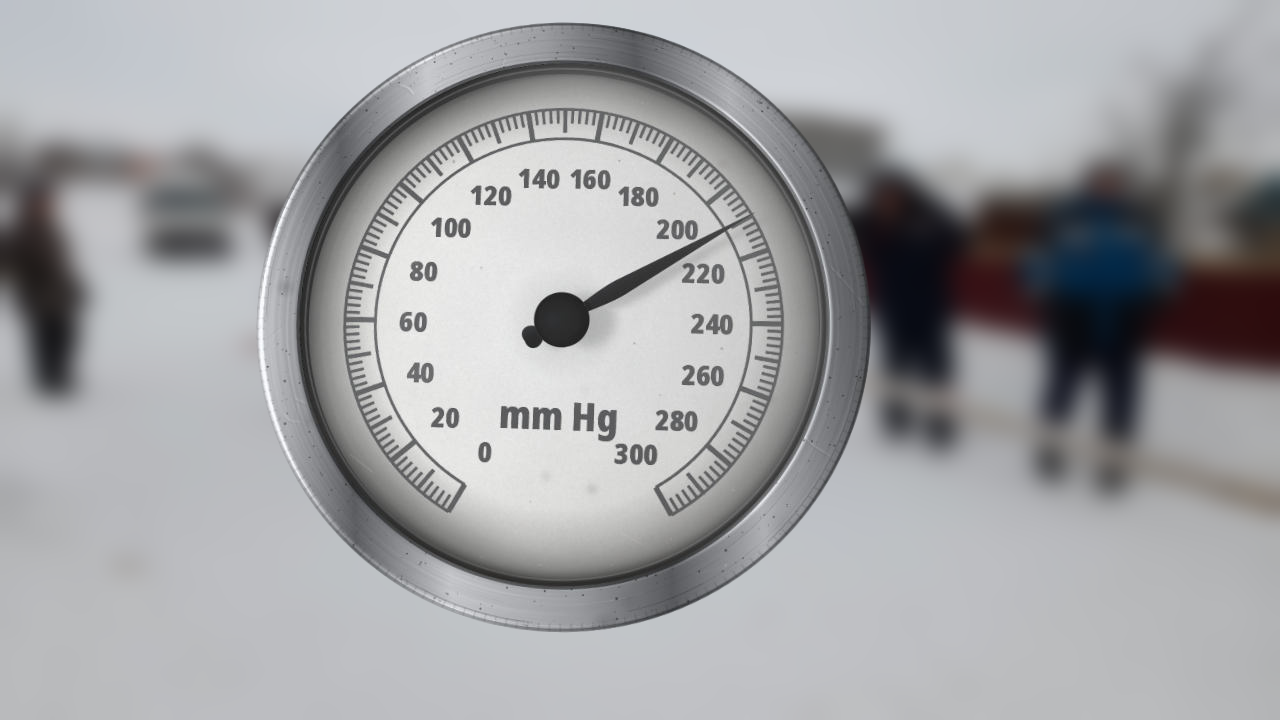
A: 210 mmHg
